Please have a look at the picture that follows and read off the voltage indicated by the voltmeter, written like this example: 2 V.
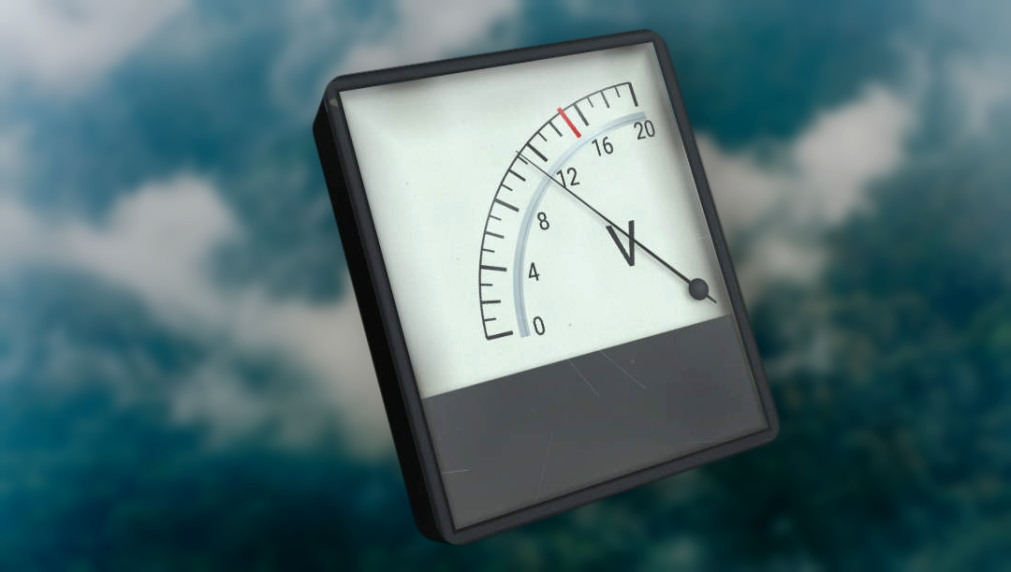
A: 11 V
